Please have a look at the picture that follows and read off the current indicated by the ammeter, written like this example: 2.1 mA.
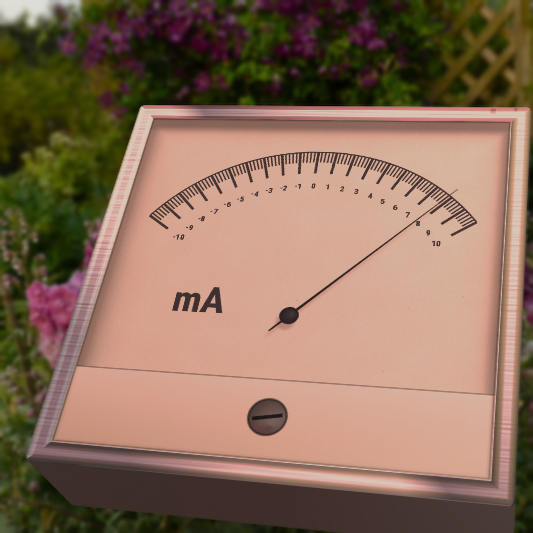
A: 8 mA
